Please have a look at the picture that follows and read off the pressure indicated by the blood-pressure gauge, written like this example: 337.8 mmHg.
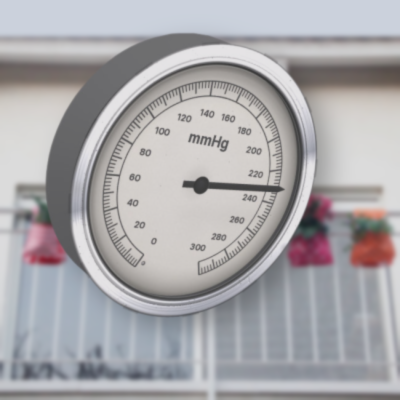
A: 230 mmHg
